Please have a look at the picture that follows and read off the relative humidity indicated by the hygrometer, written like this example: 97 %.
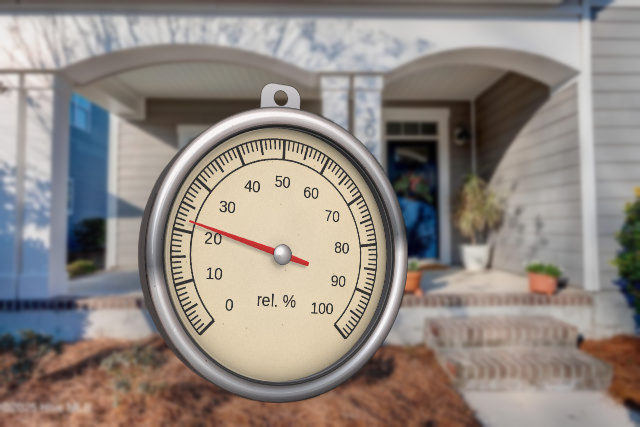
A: 22 %
